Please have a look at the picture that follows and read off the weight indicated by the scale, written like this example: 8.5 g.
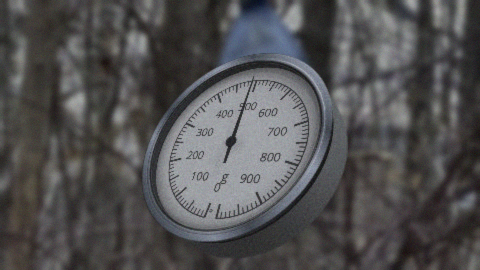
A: 500 g
